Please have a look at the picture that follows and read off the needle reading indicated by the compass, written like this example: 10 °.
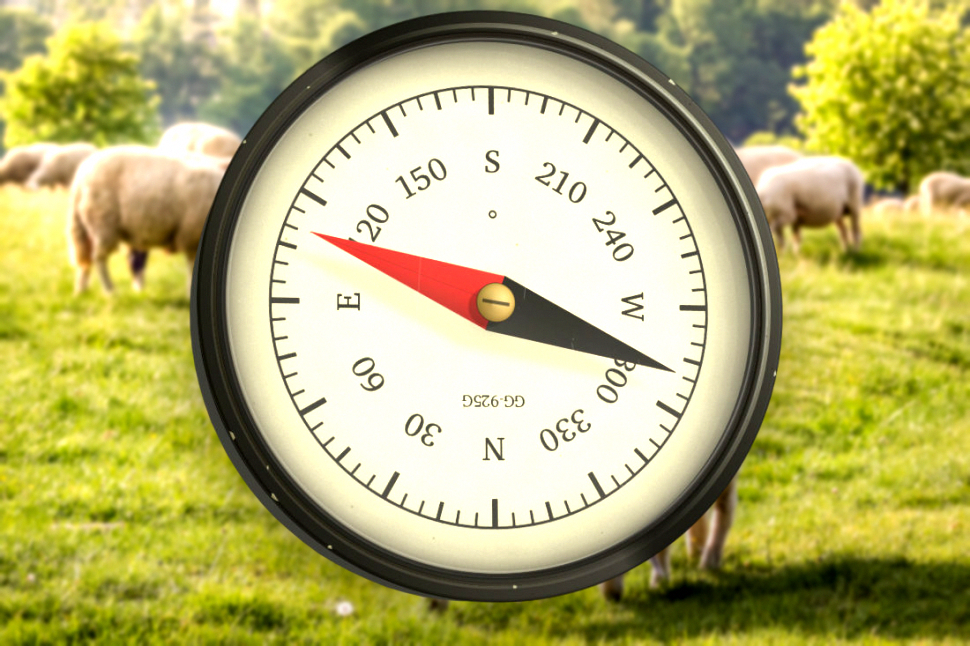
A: 110 °
